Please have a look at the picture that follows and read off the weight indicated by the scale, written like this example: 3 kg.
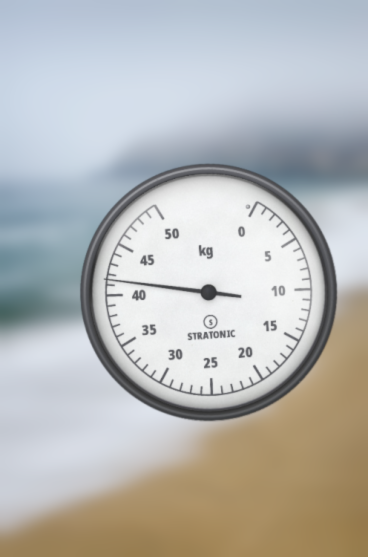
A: 41.5 kg
